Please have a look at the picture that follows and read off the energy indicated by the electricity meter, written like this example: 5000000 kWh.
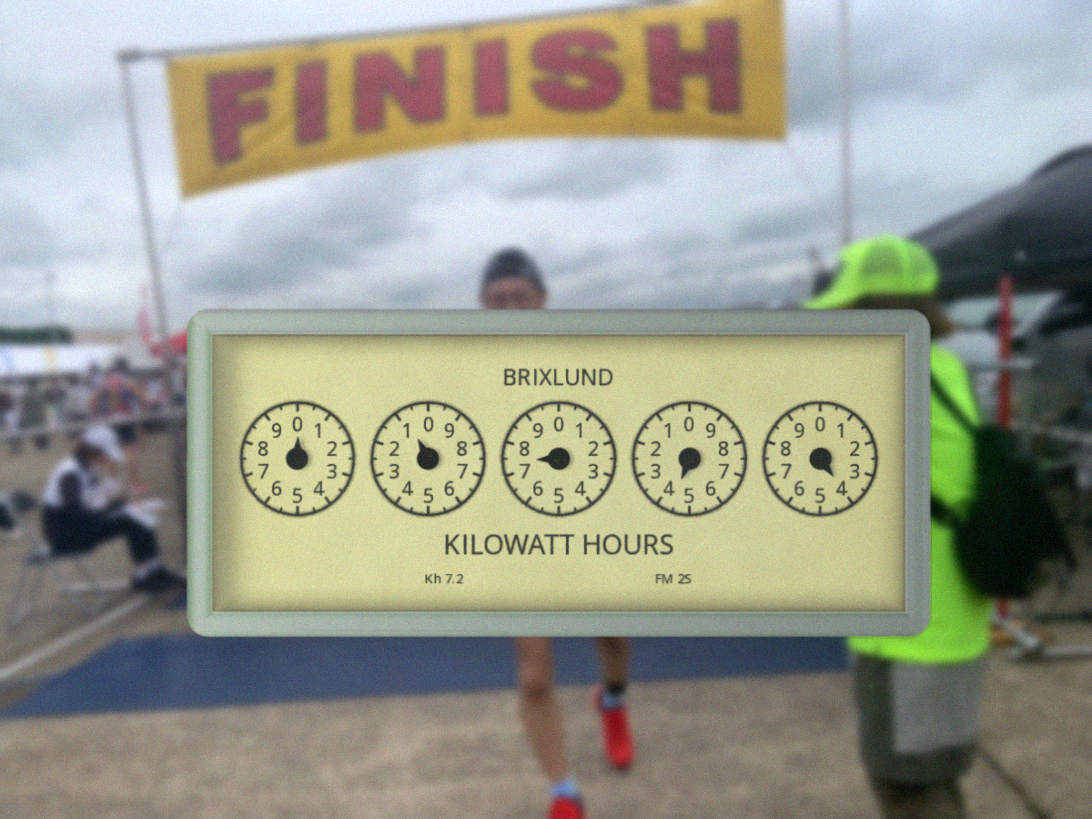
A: 744 kWh
